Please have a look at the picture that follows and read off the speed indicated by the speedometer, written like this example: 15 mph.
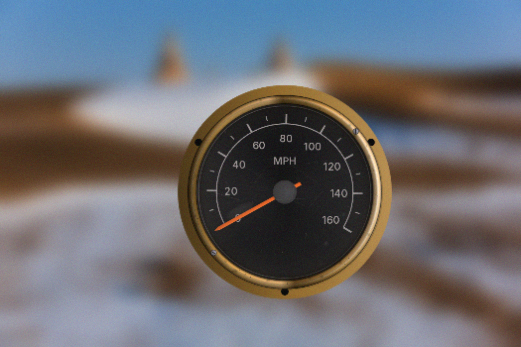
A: 0 mph
